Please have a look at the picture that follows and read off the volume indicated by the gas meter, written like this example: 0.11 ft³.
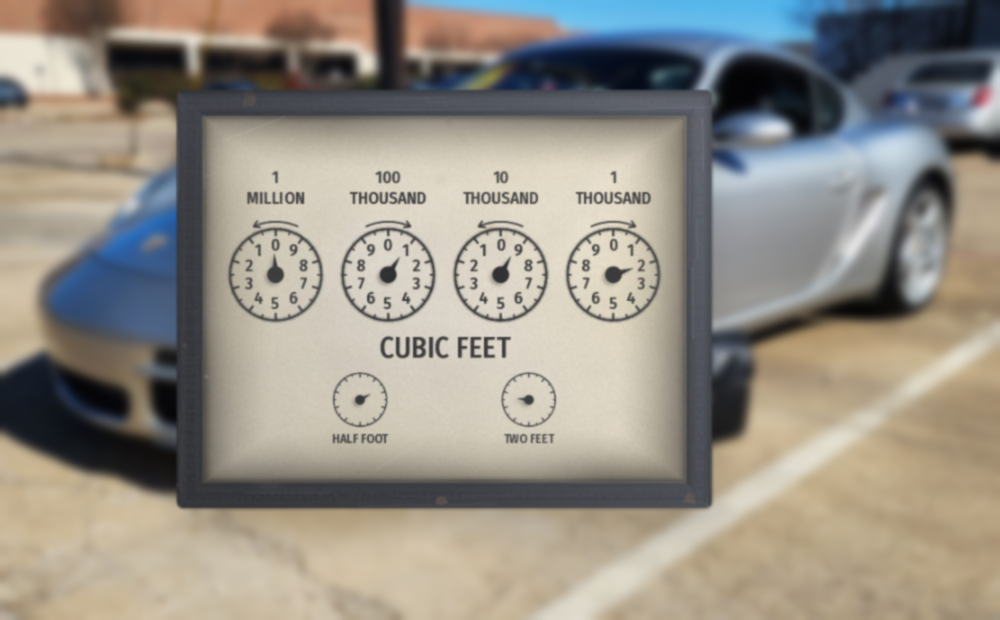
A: 9200 ft³
